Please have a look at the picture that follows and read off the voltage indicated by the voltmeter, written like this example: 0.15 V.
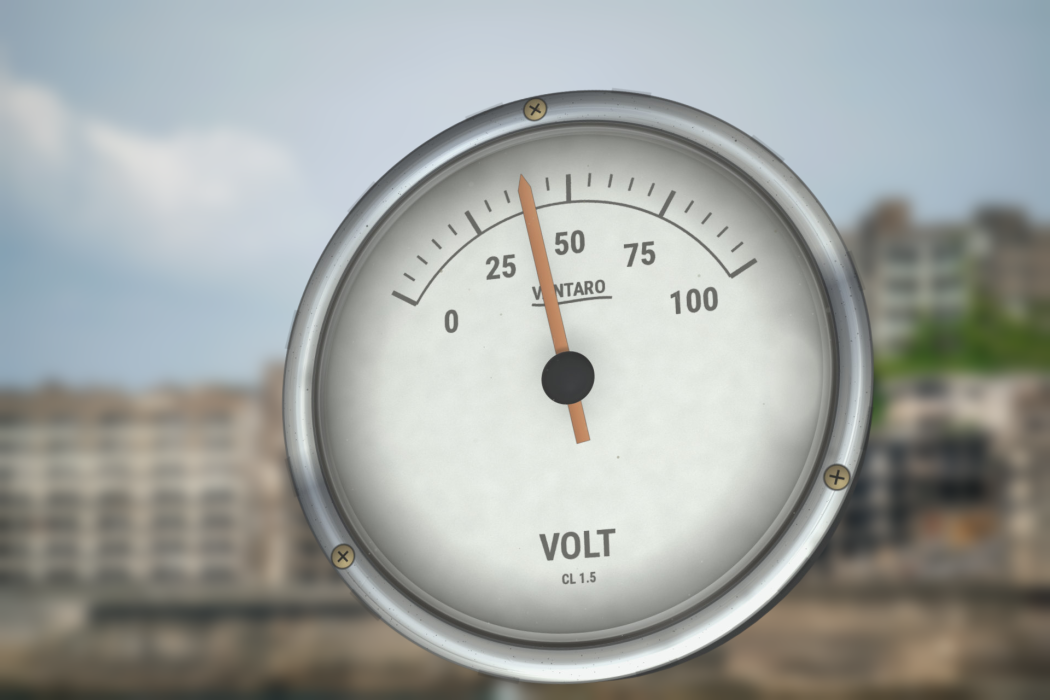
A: 40 V
